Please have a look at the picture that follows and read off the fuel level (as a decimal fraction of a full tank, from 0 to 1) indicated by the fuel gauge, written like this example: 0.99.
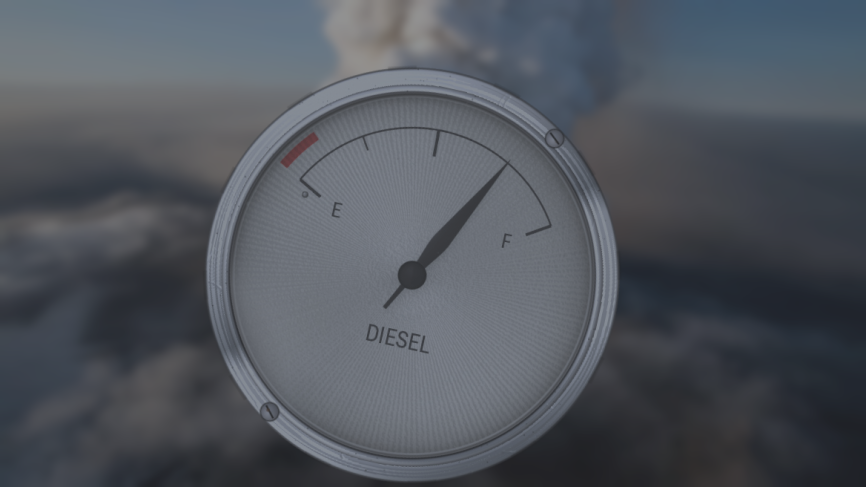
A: 0.75
